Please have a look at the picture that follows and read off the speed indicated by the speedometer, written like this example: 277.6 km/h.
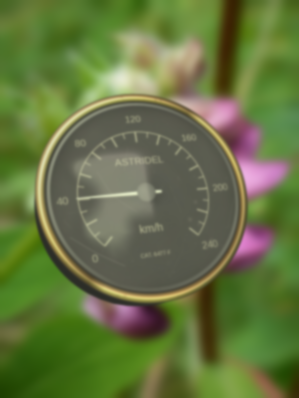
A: 40 km/h
